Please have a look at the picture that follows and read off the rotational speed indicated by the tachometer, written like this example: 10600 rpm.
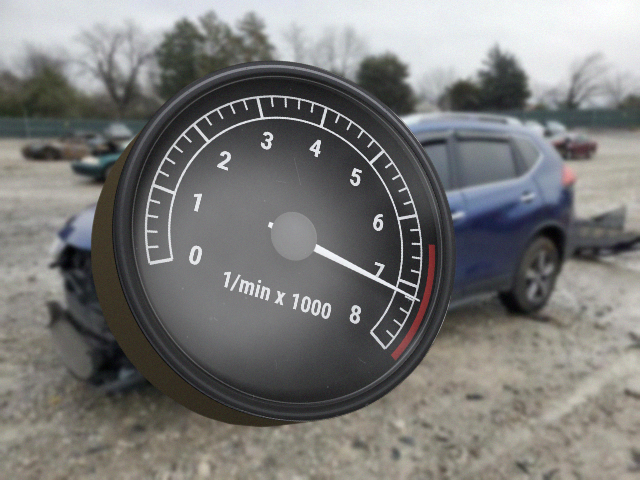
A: 7200 rpm
